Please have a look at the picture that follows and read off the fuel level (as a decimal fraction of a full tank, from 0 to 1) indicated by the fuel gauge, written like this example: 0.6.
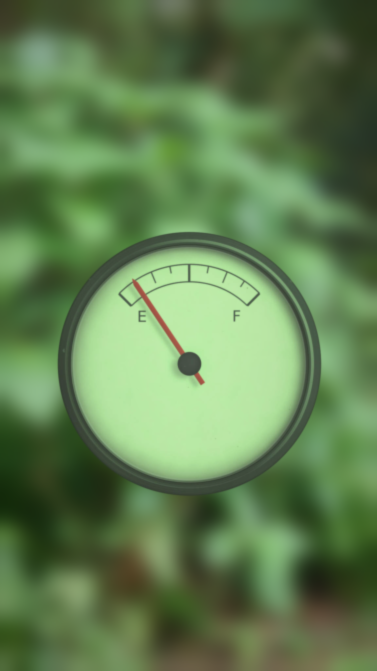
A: 0.125
